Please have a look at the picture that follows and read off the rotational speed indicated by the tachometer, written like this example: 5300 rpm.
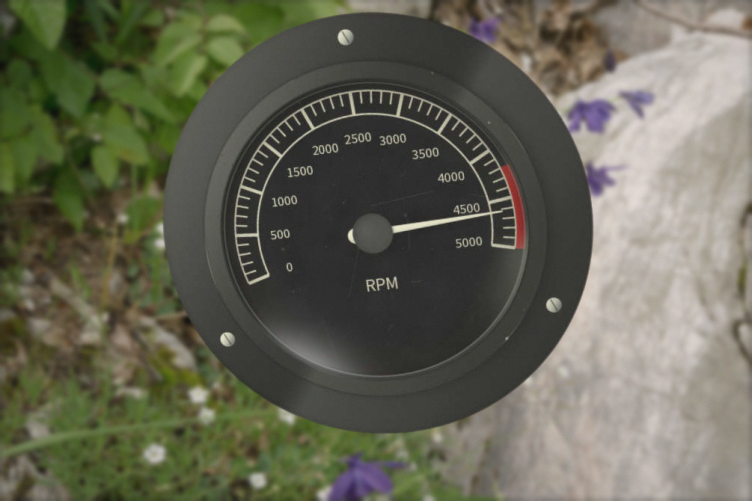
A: 4600 rpm
